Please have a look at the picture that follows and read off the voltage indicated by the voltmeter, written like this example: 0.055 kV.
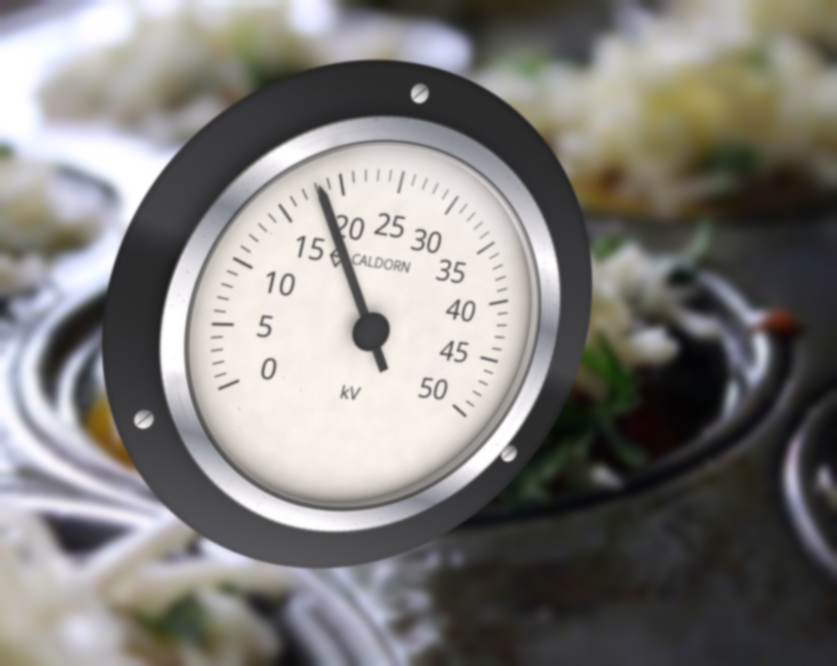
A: 18 kV
